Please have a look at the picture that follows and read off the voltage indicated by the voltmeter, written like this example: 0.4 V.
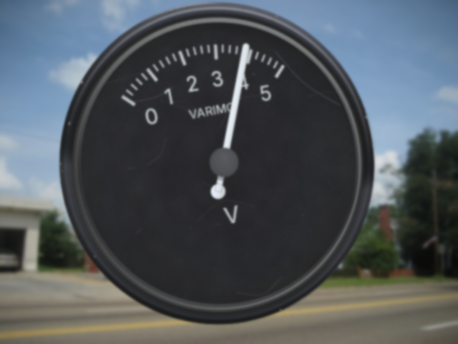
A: 3.8 V
